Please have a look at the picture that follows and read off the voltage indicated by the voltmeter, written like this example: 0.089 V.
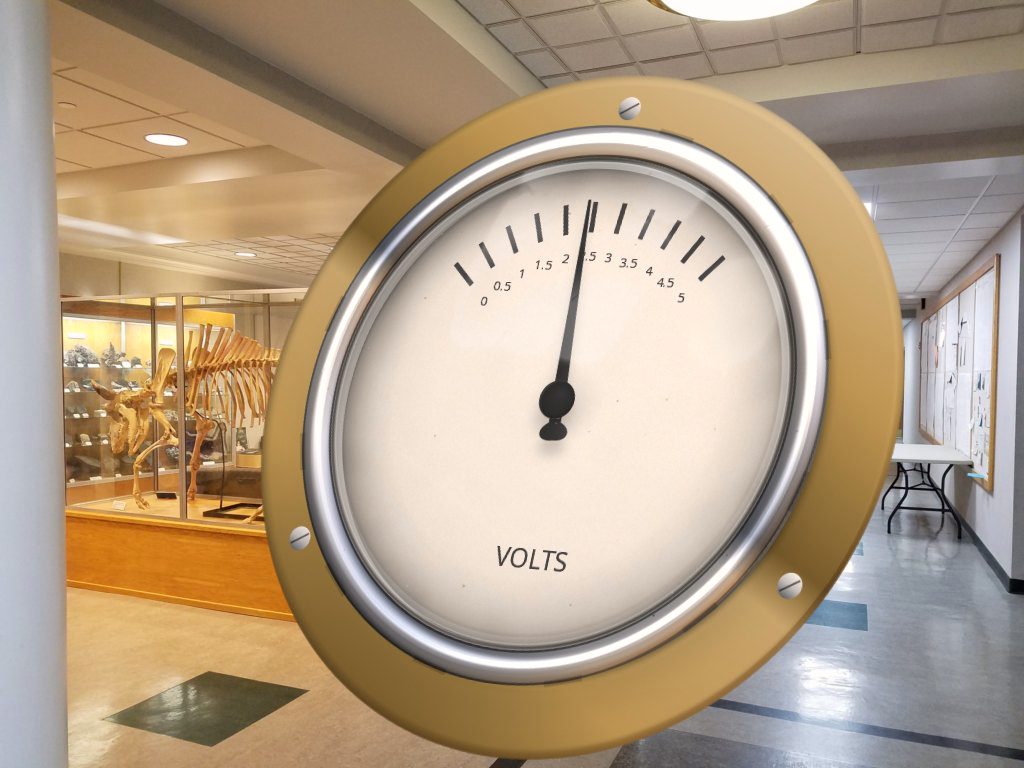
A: 2.5 V
